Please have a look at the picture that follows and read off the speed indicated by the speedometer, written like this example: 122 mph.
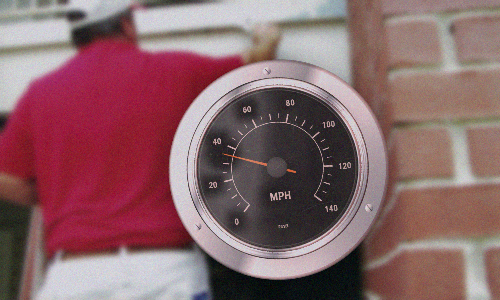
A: 35 mph
